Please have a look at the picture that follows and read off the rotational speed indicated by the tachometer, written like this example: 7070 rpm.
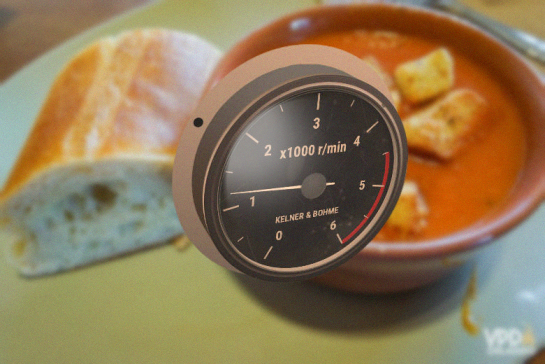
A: 1250 rpm
